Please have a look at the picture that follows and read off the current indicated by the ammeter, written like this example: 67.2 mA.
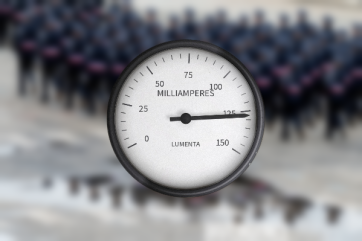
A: 127.5 mA
